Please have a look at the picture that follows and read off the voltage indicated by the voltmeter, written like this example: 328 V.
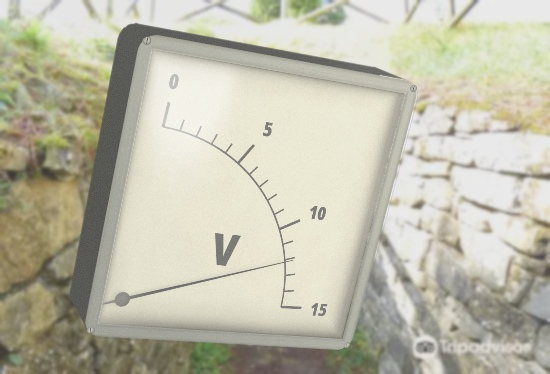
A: 12 V
